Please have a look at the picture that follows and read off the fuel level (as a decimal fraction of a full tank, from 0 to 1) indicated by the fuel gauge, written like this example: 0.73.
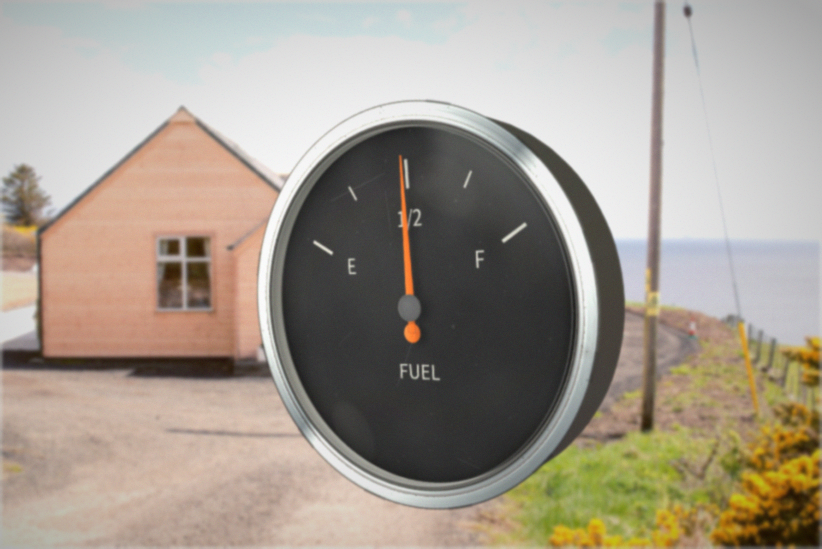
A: 0.5
